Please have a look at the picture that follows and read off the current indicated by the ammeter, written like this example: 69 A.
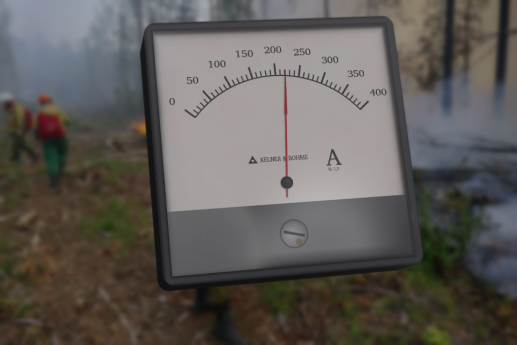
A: 220 A
